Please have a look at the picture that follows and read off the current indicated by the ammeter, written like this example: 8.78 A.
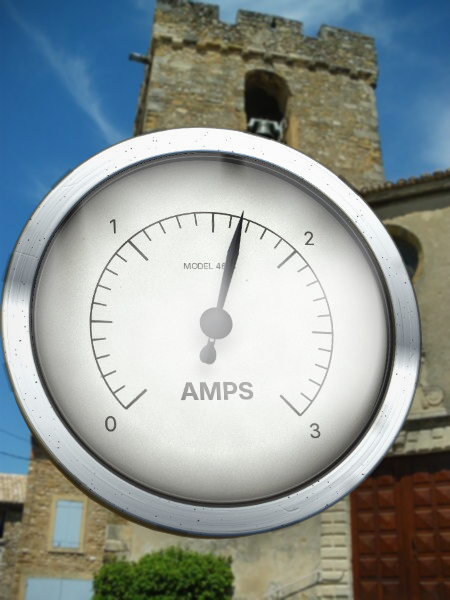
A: 1.65 A
